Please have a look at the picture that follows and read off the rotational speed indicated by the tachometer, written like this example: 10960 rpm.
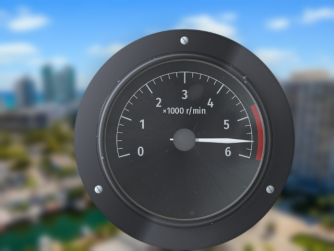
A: 5600 rpm
